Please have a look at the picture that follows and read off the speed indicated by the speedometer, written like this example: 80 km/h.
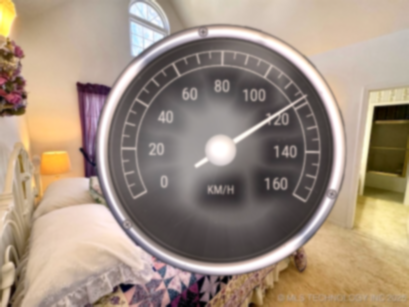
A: 117.5 km/h
